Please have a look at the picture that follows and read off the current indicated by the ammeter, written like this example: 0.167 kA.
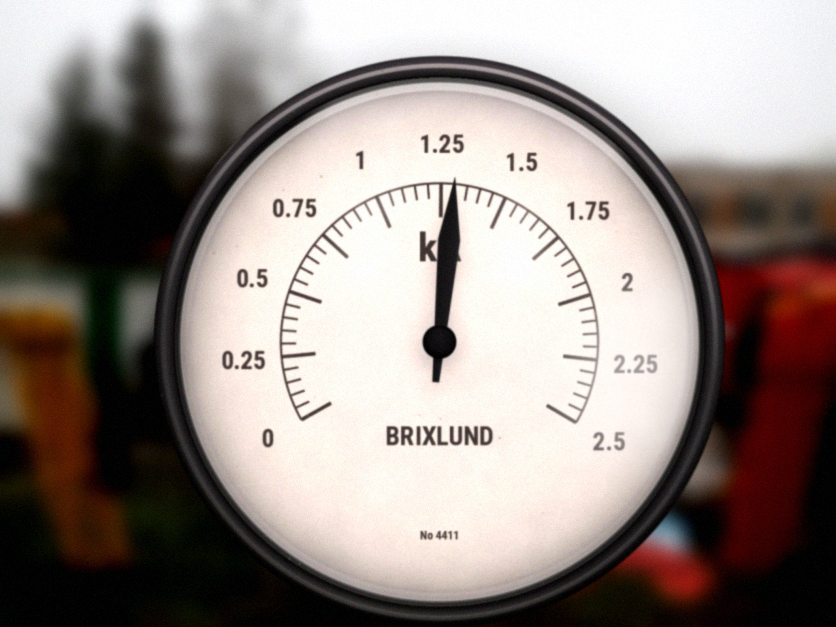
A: 1.3 kA
